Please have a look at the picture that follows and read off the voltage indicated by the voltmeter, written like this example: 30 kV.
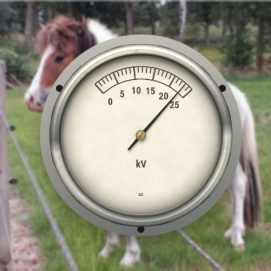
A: 23 kV
